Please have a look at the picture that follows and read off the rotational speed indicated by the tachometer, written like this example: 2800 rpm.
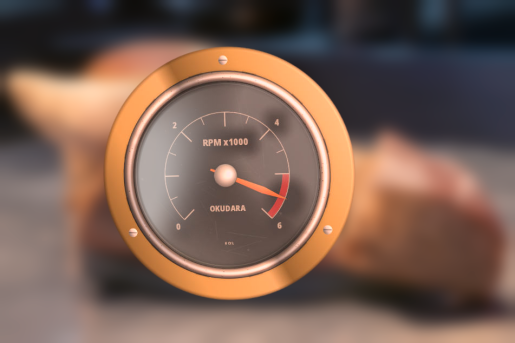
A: 5500 rpm
